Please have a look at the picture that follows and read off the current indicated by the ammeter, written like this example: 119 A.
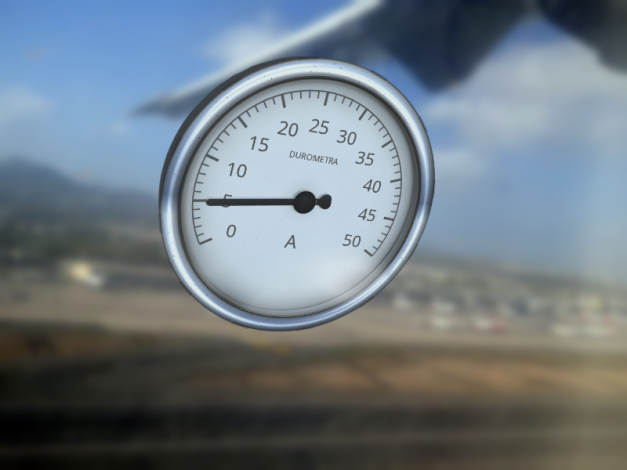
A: 5 A
